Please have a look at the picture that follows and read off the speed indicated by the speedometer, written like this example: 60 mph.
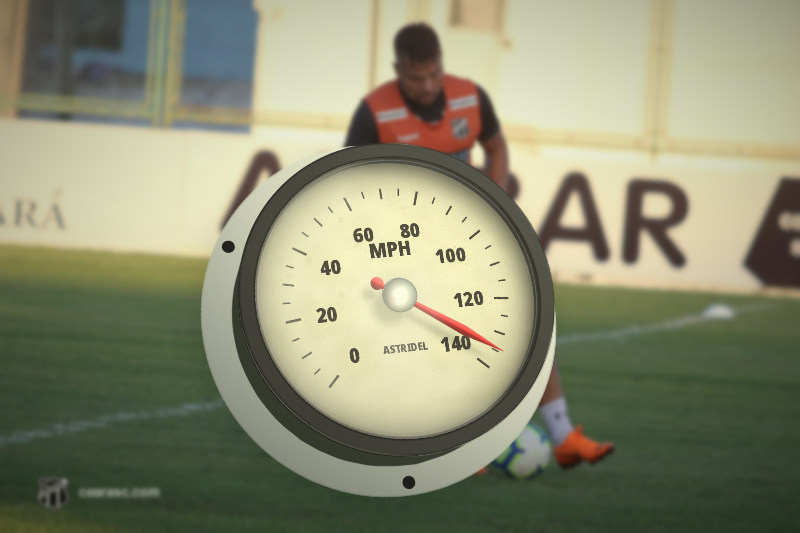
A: 135 mph
